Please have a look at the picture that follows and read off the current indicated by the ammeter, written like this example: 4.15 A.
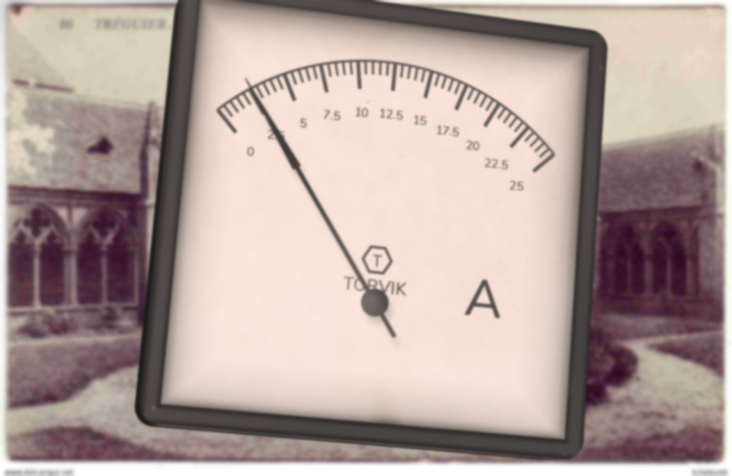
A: 2.5 A
